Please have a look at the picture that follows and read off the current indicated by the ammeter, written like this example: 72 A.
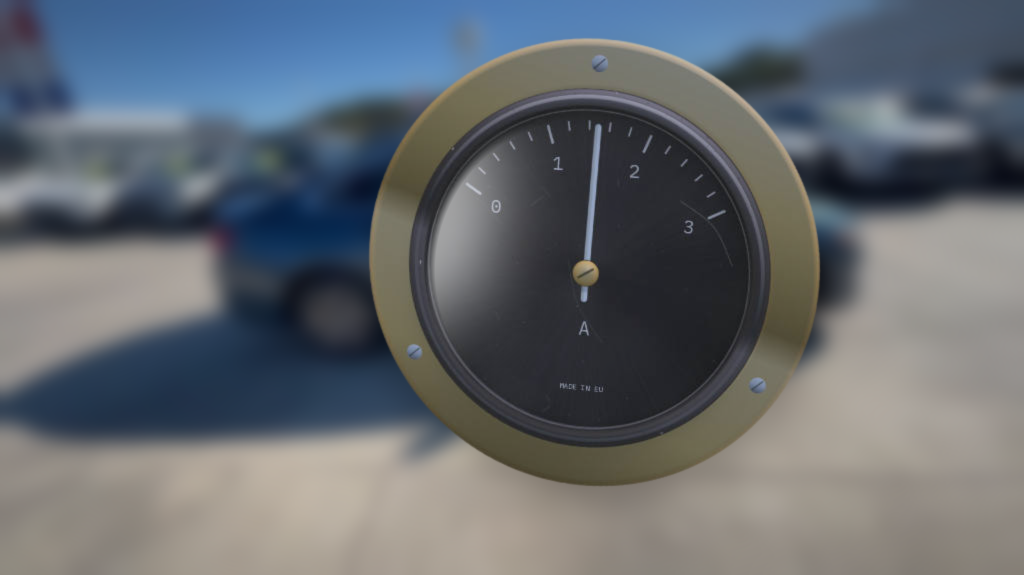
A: 1.5 A
